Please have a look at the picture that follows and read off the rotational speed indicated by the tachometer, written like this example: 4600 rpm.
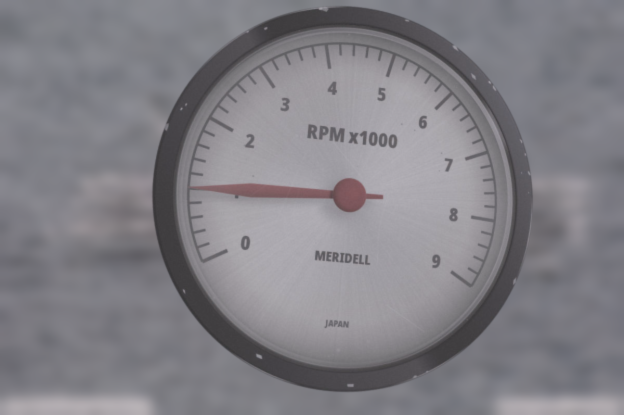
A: 1000 rpm
